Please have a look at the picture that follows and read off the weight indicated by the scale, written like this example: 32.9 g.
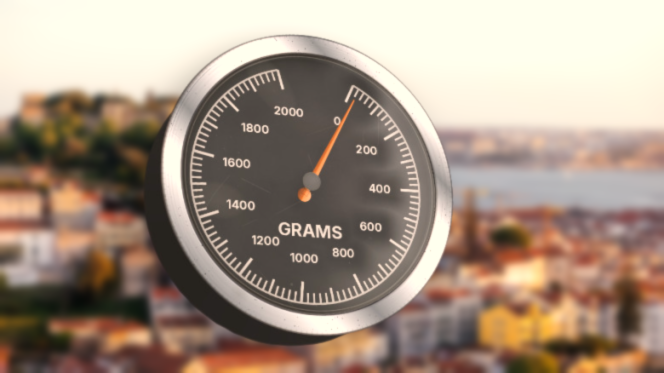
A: 20 g
